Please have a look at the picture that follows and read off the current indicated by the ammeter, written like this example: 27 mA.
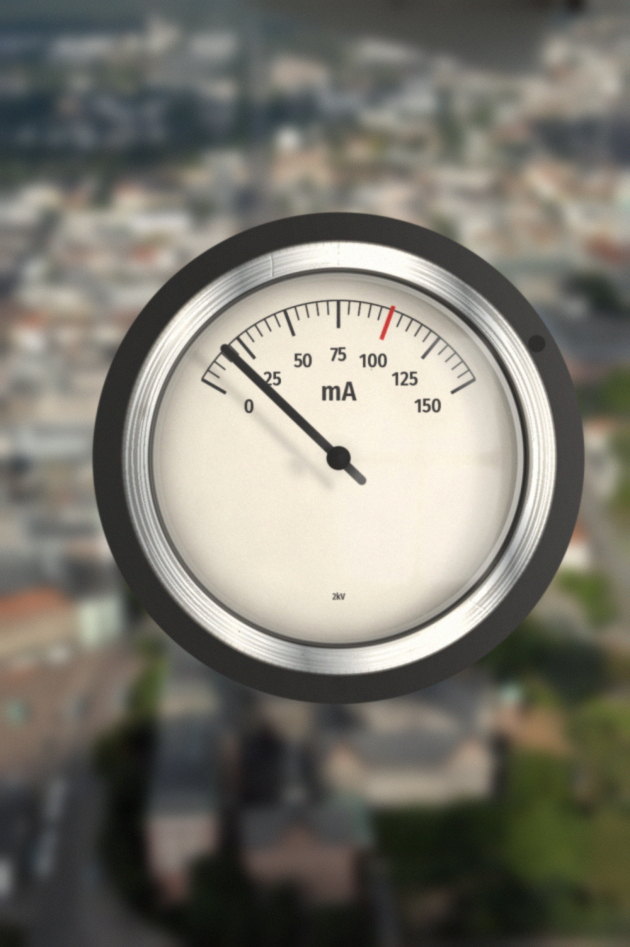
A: 17.5 mA
